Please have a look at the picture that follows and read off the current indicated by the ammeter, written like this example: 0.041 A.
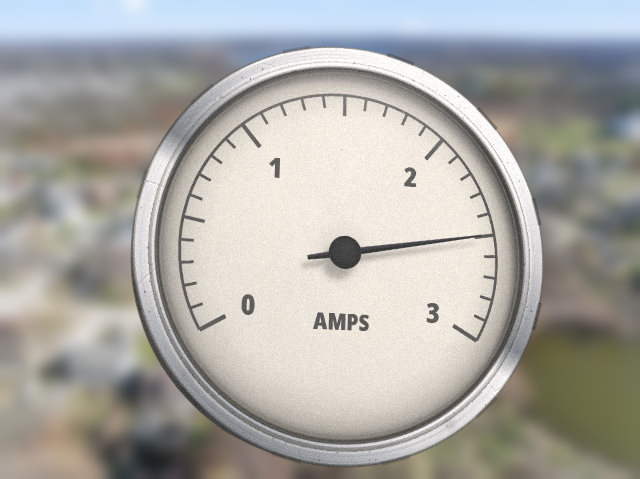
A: 2.5 A
